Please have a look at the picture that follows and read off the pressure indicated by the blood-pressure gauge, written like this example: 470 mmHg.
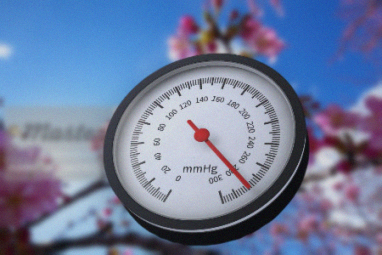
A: 280 mmHg
